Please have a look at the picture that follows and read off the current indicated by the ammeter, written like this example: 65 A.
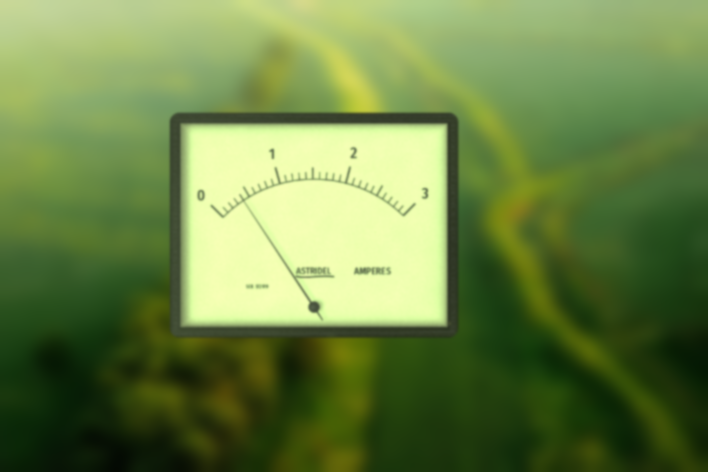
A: 0.4 A
